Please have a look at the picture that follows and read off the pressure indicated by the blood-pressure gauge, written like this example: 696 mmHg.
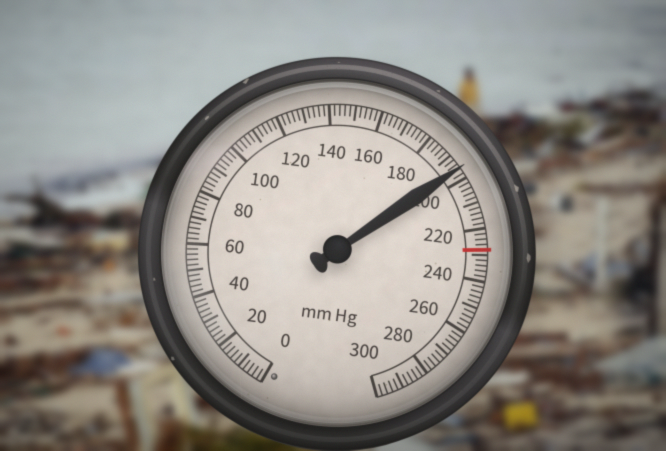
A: 196 mmHg
